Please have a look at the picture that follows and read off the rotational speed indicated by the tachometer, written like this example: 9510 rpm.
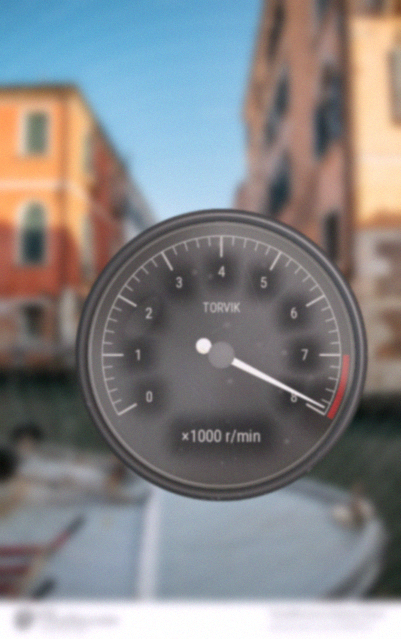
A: 7900 rpm
